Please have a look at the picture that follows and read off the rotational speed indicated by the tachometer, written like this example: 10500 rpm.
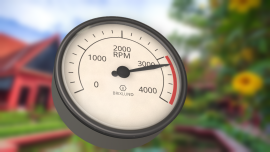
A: 3200 rpm
